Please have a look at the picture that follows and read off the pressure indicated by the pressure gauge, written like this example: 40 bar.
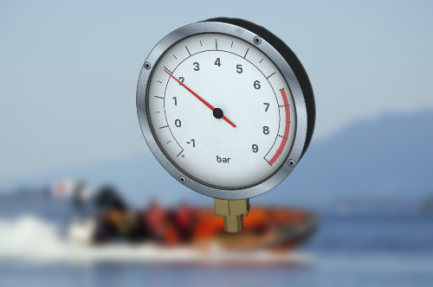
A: 2 bar
